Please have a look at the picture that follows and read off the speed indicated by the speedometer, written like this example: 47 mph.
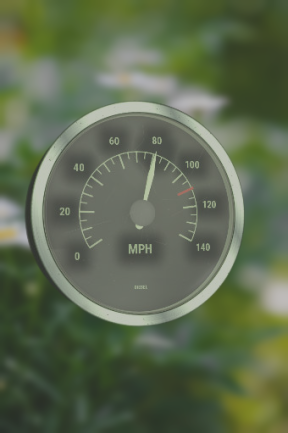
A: 80 mph
